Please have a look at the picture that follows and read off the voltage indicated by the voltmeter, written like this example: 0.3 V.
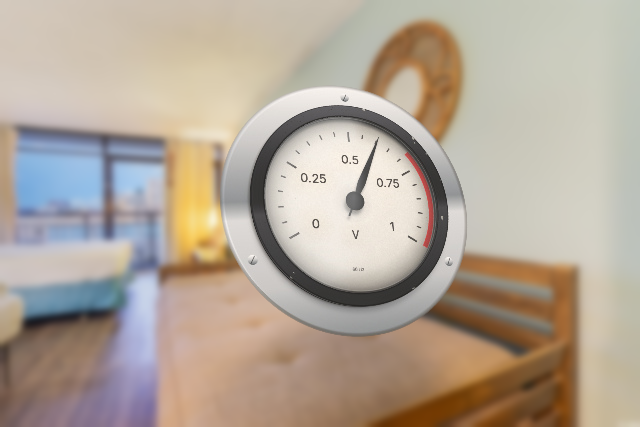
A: 0.6 V
